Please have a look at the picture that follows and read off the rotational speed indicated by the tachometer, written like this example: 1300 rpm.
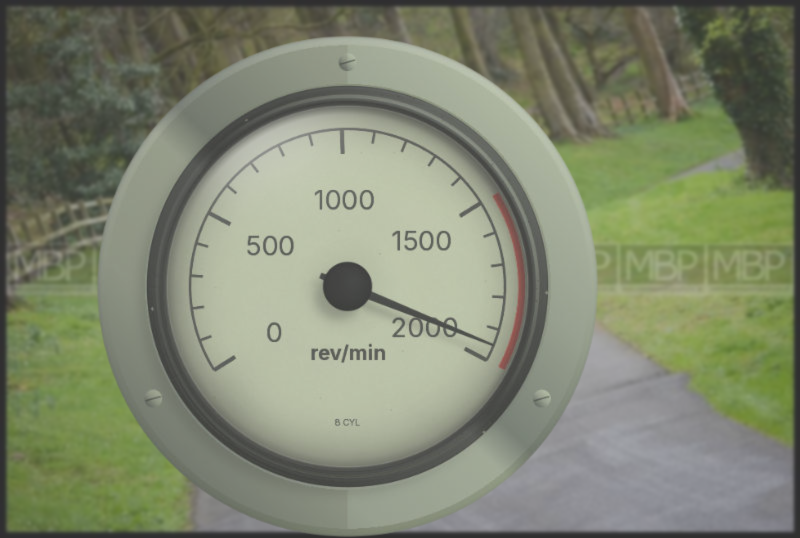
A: 1950 rpm
